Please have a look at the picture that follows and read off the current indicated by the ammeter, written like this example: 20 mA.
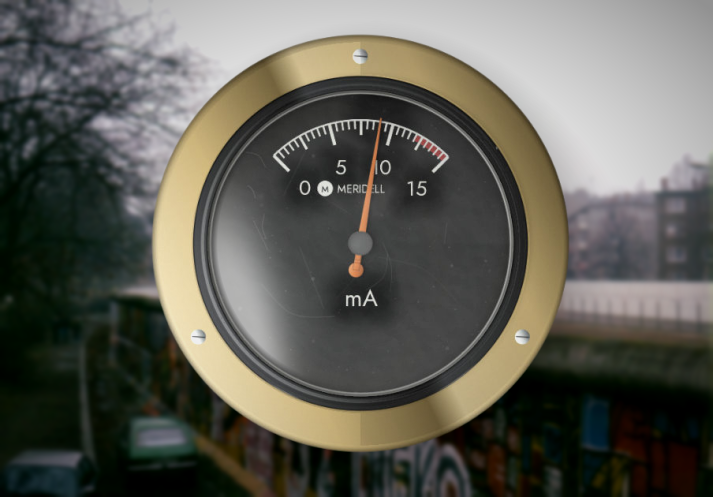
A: 9 mA
